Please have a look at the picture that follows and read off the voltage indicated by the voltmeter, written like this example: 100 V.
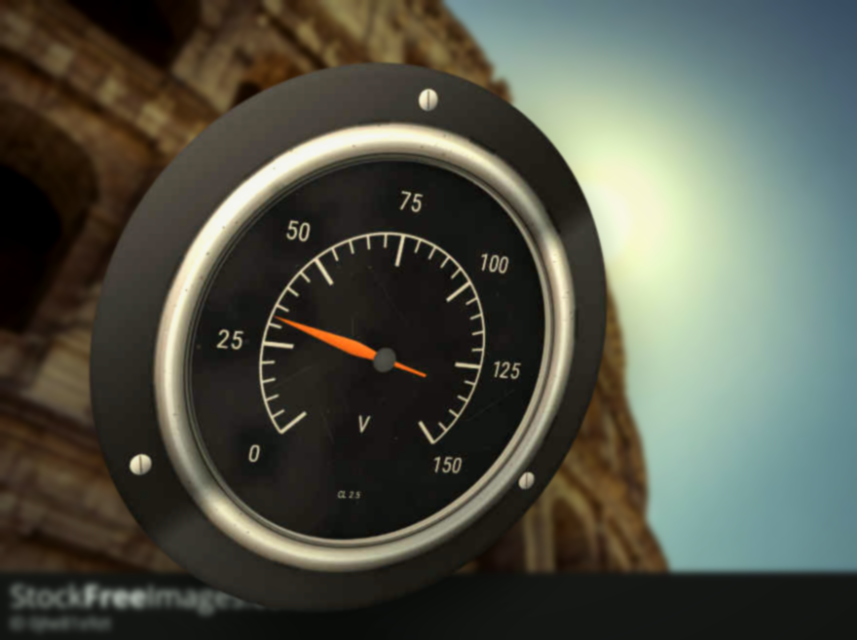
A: 32.5 V
